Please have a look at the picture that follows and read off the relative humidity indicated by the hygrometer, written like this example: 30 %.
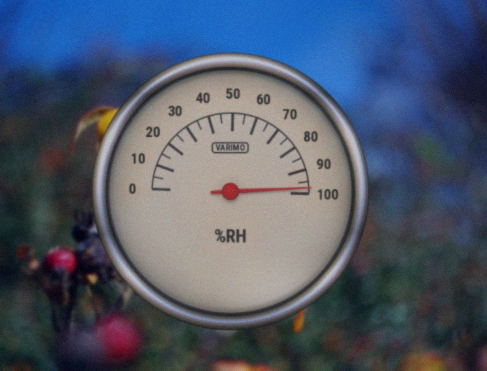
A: 97.5 %
